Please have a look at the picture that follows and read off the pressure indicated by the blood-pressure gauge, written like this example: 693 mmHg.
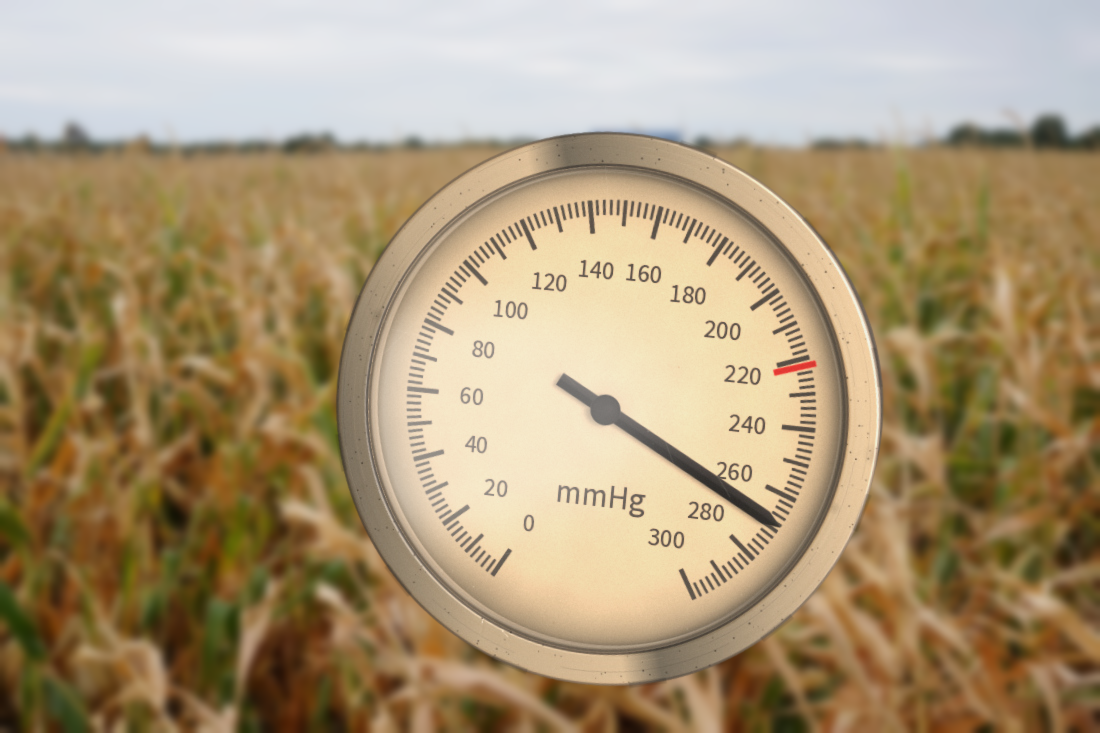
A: 268 mmHg
